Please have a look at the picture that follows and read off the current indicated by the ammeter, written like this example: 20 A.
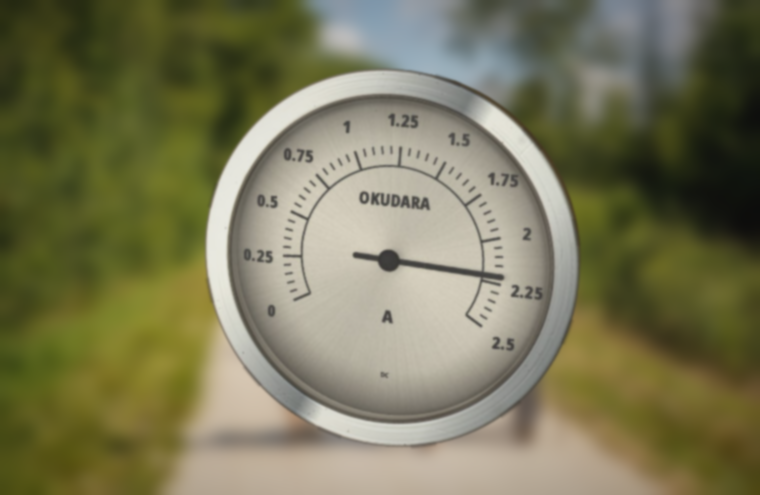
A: 2.2 A
